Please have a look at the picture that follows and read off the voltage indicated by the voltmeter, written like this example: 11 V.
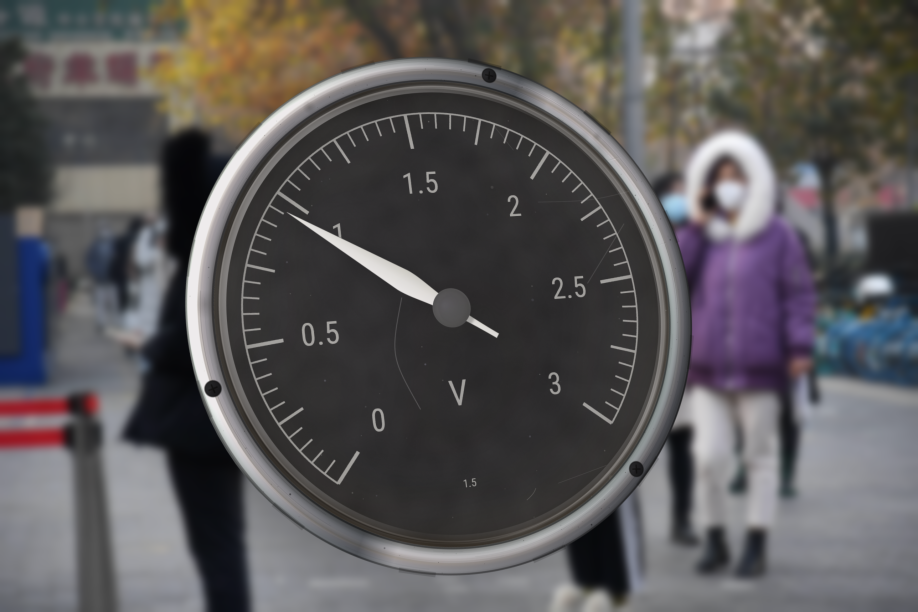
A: 0.95 V
